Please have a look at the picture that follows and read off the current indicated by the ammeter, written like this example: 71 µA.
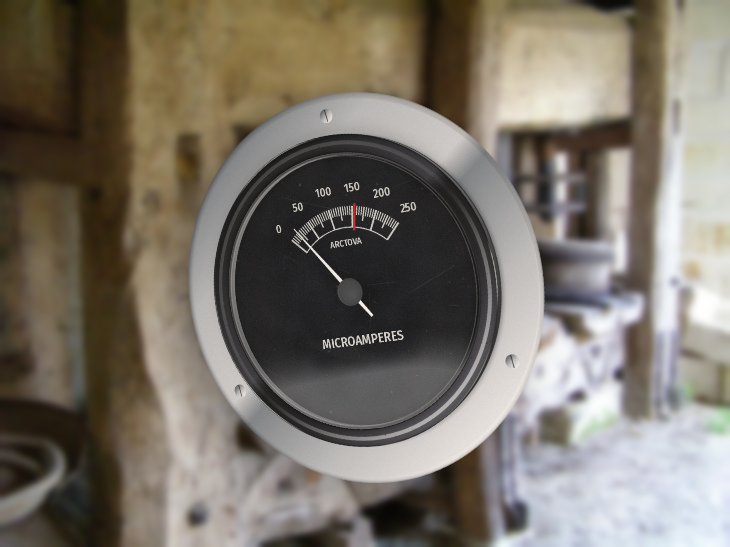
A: 25 µA
